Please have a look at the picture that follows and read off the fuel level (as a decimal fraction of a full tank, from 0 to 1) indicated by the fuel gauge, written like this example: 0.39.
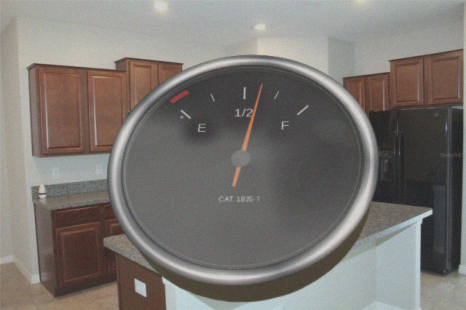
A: 0.625
